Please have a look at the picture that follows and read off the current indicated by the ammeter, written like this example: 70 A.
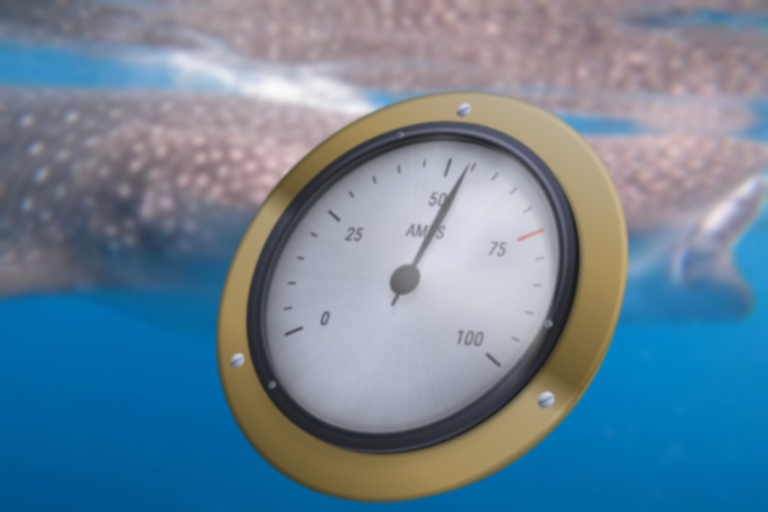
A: 55 A
